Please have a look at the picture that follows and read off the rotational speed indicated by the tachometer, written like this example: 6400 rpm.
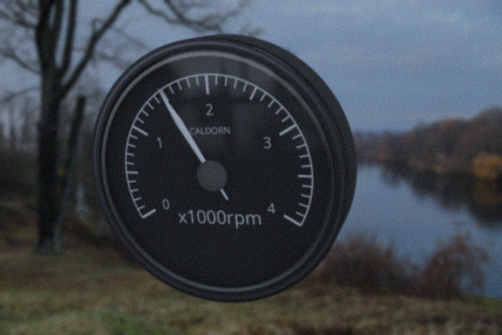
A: 1500 rpm
